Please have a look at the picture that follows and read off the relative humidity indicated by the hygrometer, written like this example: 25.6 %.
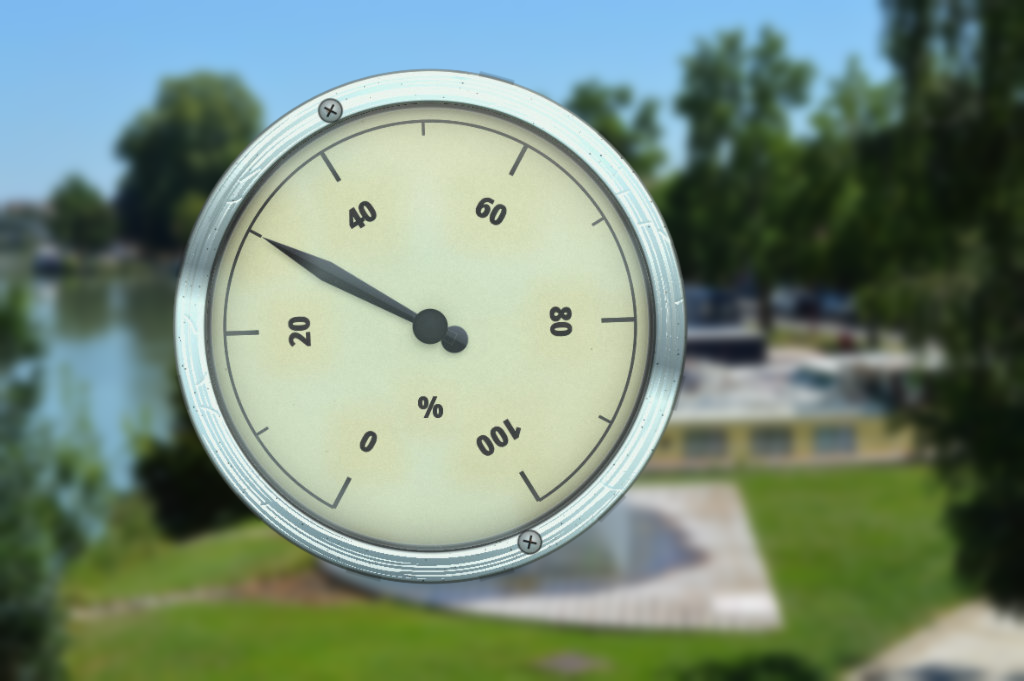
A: 30 %
